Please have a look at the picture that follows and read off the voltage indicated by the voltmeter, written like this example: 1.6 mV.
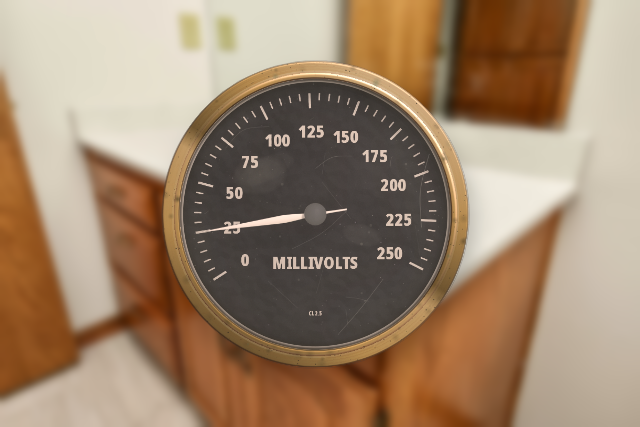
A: 25 mV
